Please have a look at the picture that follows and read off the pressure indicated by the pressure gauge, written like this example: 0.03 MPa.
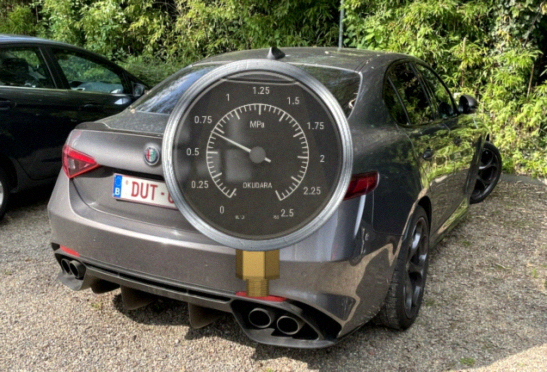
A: 0.7 MPa
